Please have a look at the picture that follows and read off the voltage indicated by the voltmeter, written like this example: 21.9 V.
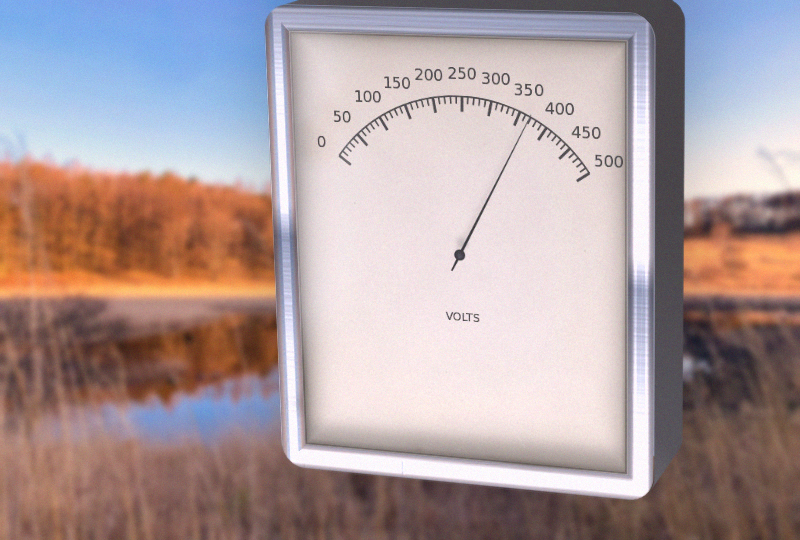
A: 370 V
